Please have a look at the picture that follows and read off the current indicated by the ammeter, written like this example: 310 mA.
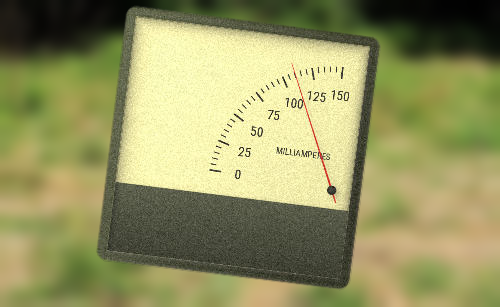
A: 110 mA
